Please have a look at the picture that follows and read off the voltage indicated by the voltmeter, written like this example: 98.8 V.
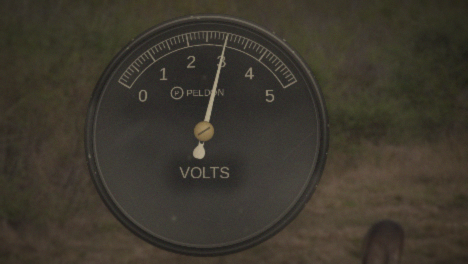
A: 3 V
